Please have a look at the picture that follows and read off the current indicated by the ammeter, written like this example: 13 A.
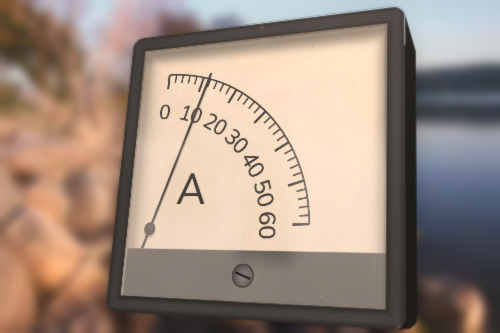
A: 12 A
